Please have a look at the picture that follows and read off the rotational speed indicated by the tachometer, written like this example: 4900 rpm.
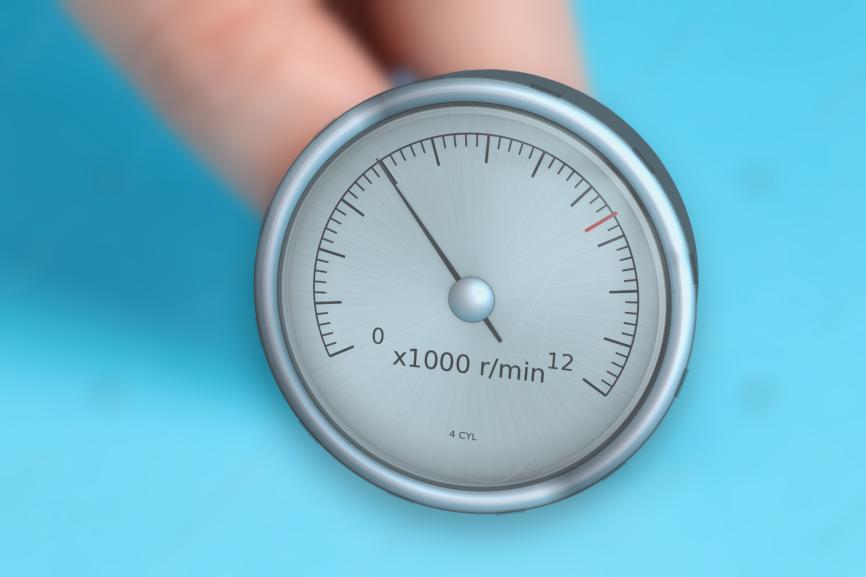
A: 4000 rpm
